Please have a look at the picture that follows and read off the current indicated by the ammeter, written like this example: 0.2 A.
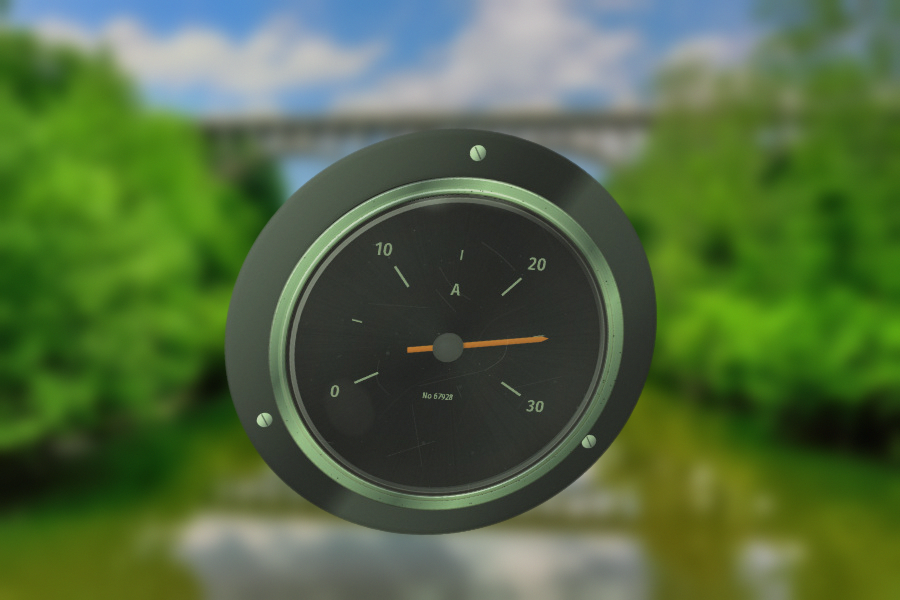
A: 25 A
